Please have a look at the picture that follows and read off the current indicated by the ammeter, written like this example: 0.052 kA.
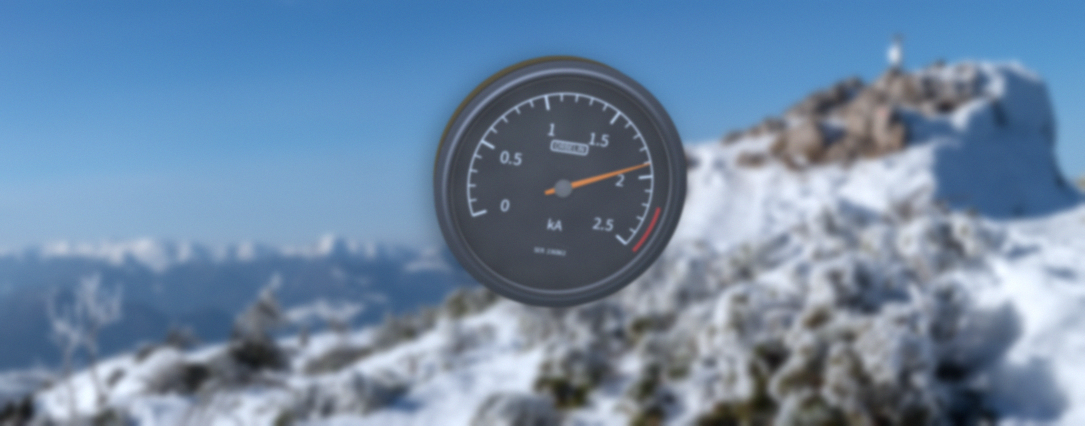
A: 1.9 kA
